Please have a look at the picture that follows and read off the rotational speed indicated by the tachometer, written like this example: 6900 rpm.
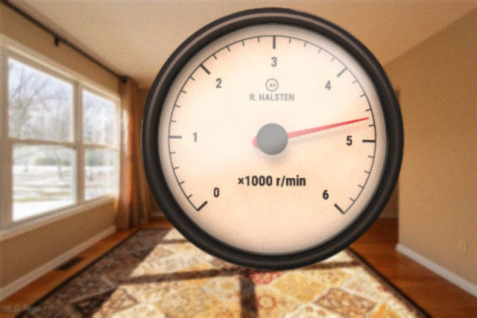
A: 4700 rpm
